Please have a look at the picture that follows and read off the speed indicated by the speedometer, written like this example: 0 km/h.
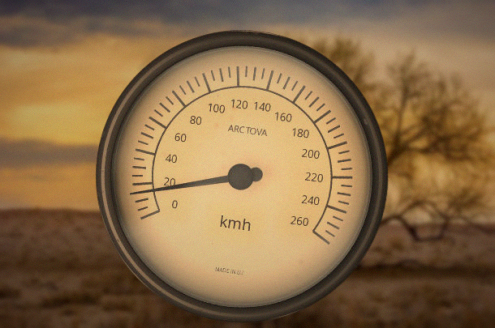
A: 15 km/h
